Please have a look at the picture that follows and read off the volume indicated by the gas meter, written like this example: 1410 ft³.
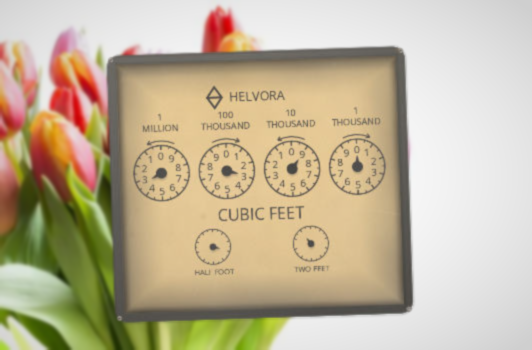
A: 329000 ft³
